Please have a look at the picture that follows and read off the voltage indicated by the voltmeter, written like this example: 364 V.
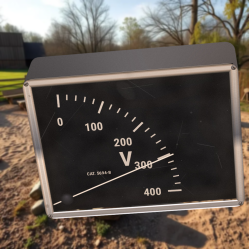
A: 300 V
